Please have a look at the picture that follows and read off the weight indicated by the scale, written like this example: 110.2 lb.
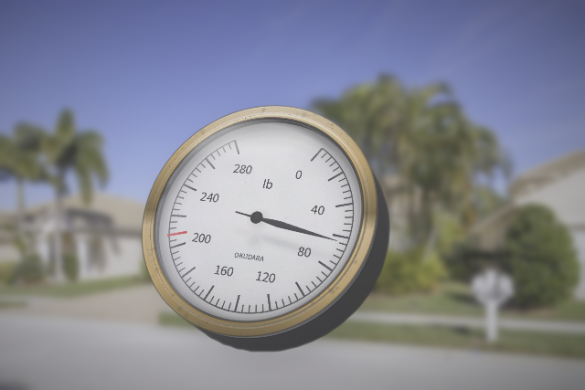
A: 64 lb
